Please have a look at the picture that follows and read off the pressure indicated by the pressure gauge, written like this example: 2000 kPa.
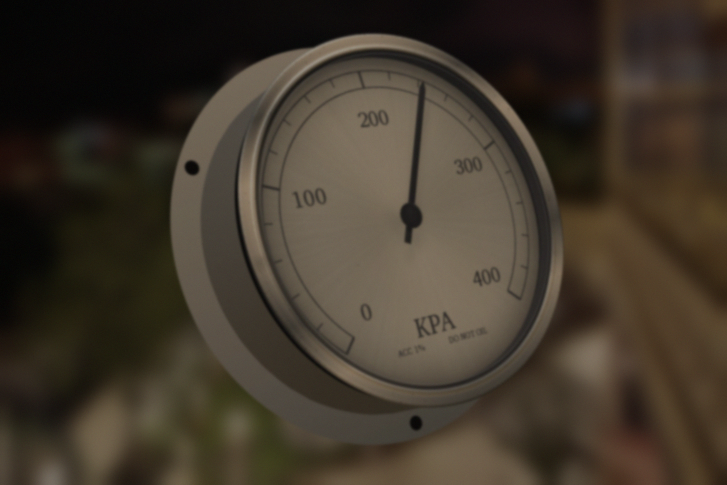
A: 240 kPa
